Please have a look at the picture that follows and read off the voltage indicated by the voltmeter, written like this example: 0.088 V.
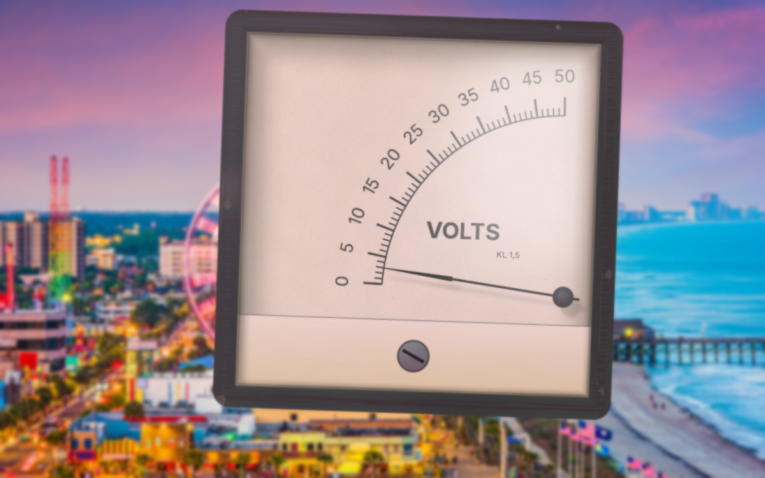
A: 3 V
